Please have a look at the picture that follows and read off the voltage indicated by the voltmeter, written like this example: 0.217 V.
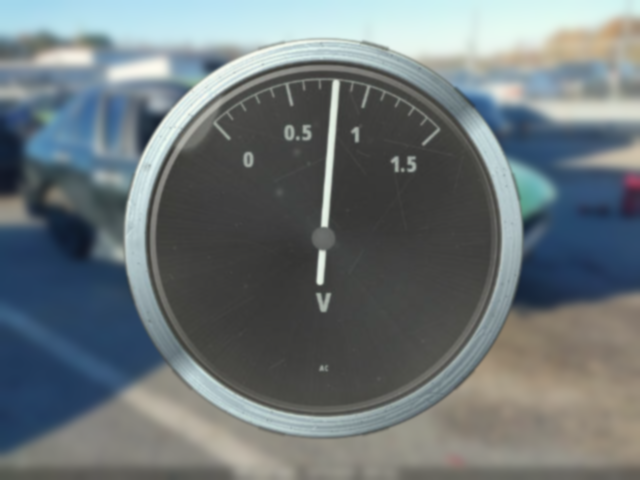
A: 0.8 V
